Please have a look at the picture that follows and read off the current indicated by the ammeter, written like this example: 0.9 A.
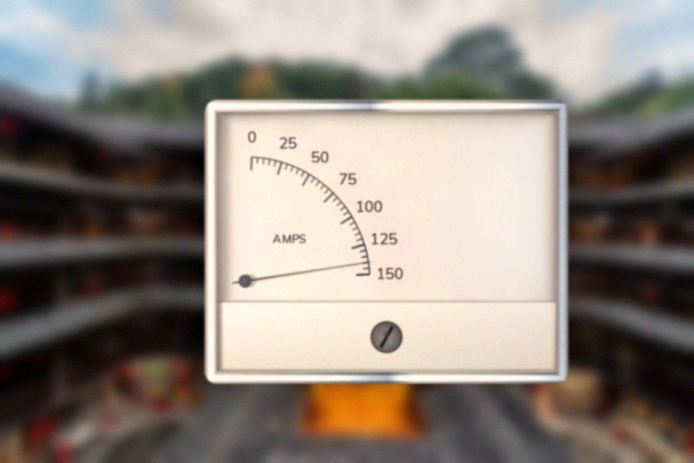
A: 140 A
